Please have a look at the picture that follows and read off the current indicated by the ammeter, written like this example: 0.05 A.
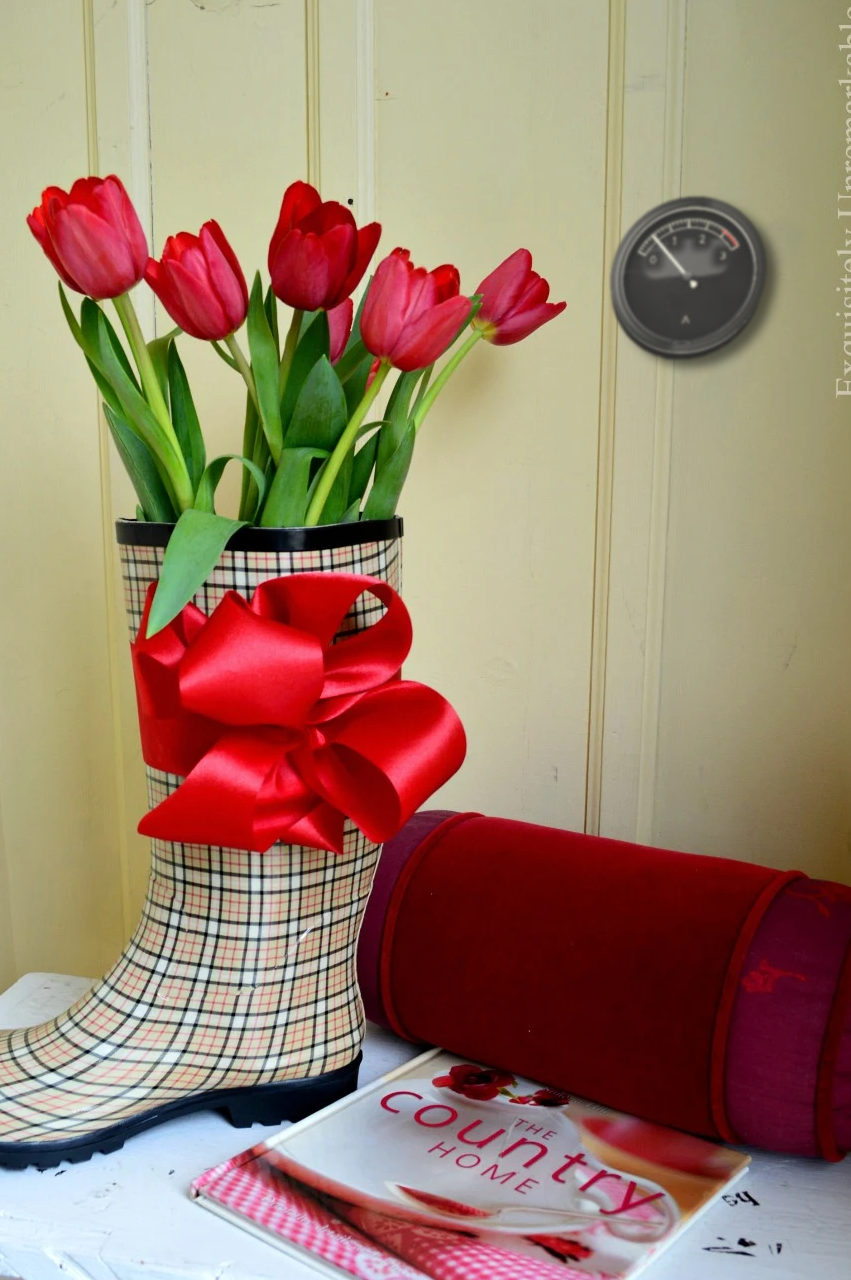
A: 0.5 A
